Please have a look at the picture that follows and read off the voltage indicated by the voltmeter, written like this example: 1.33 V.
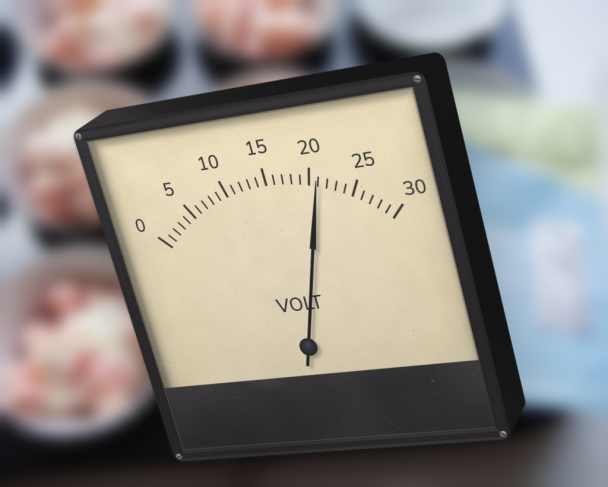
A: 21 V
